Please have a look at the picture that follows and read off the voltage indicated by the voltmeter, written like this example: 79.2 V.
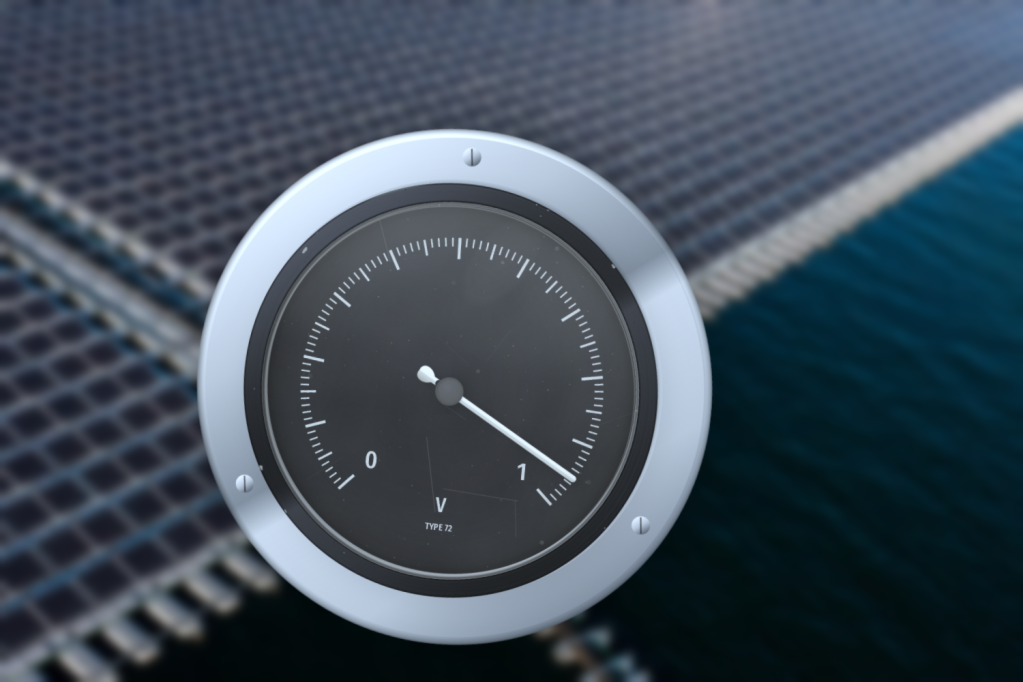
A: 0.95 V
